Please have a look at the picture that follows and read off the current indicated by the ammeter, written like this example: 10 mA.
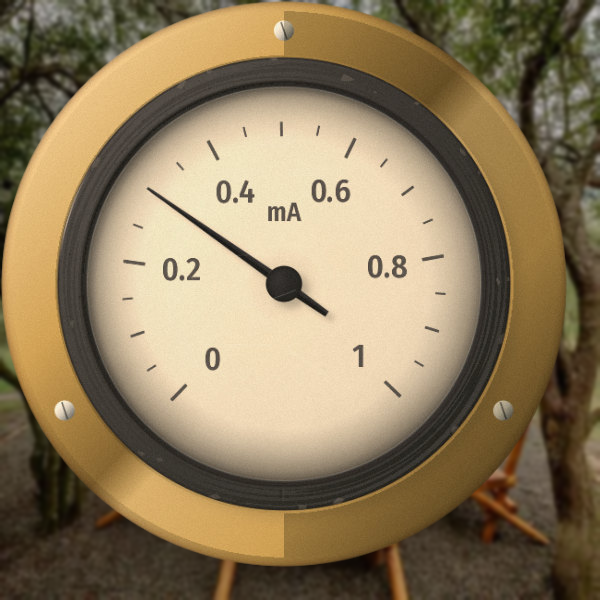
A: 0.3 mA
